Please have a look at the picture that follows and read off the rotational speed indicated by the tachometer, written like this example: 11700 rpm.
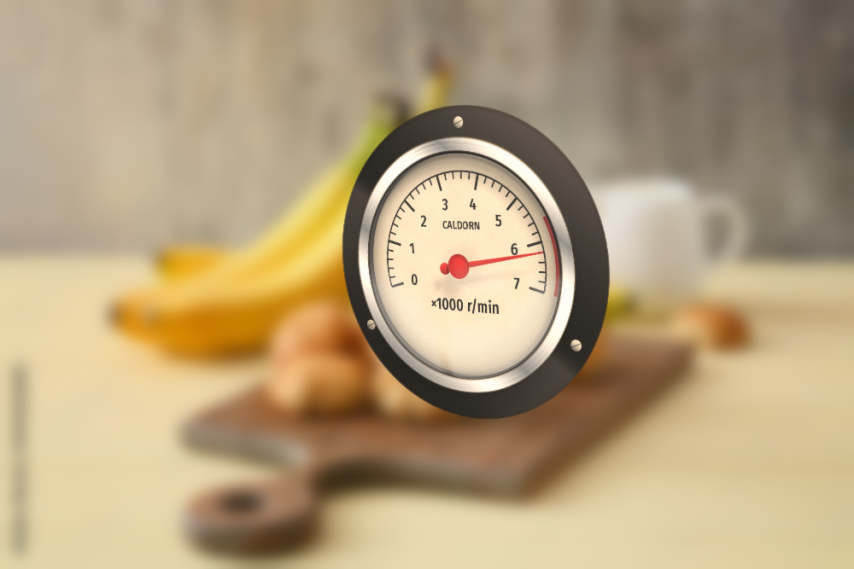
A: 6200 rpm
